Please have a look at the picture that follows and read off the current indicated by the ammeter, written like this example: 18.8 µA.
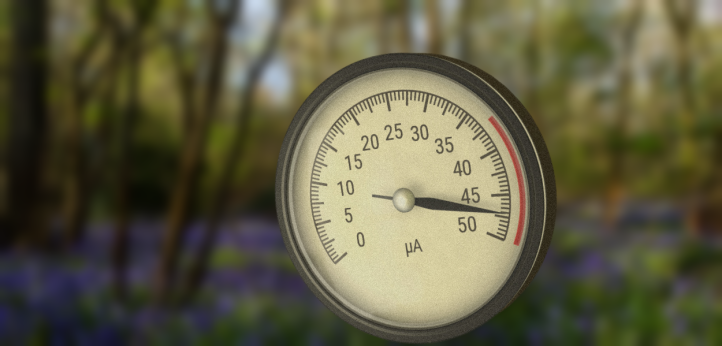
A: 47 µA
